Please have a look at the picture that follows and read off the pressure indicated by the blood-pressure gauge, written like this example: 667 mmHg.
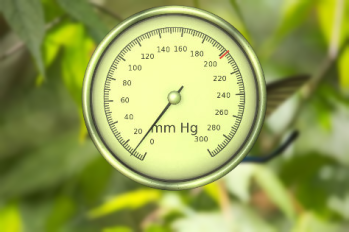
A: 10 mmHg
